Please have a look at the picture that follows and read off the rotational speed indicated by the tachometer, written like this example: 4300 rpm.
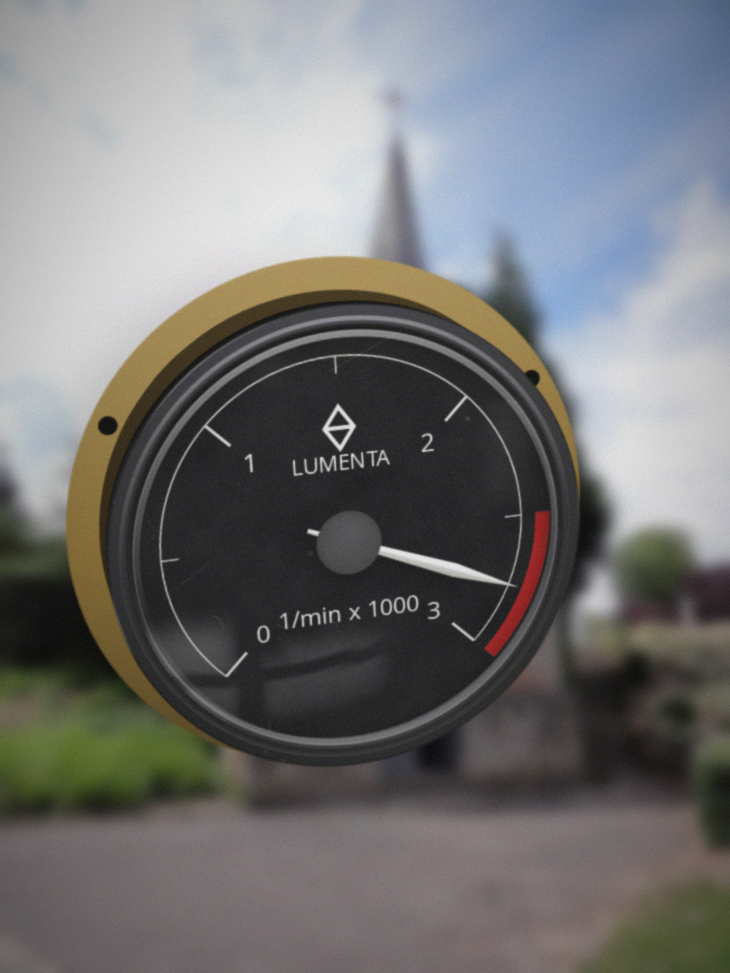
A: 2750 rpm
